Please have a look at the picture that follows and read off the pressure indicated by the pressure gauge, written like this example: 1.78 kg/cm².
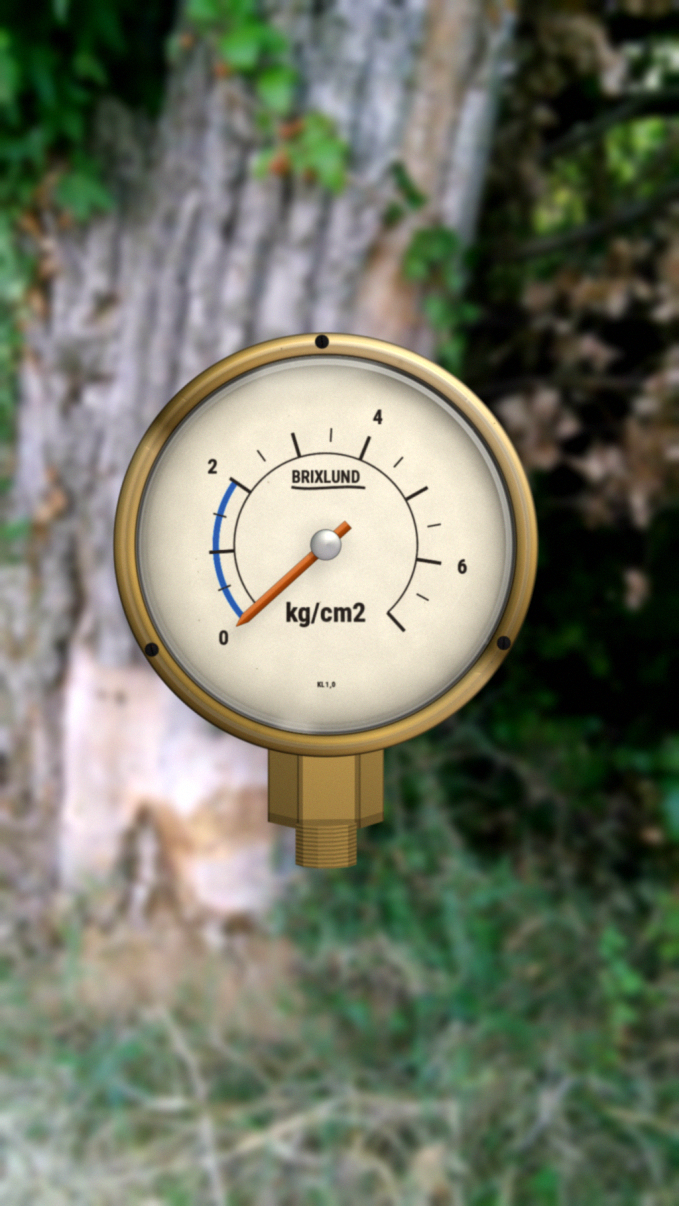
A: 0 kg/cm²
